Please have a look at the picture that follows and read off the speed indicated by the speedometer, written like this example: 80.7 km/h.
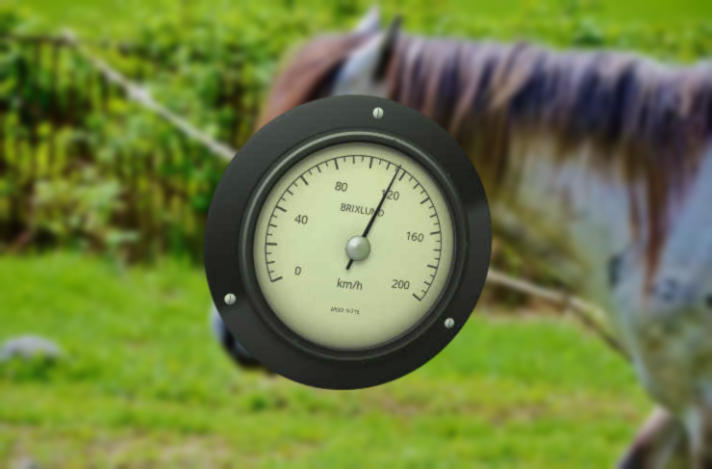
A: 115 km/h
